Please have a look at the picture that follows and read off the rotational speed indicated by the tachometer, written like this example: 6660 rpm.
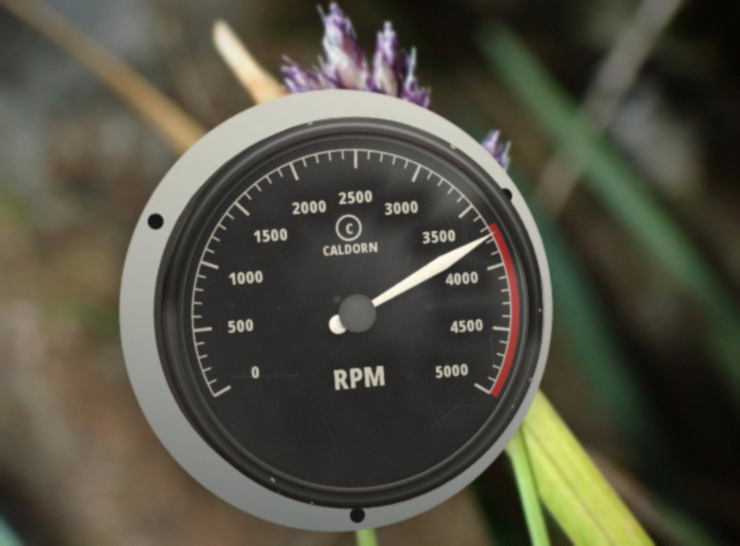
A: 3750 rpm
